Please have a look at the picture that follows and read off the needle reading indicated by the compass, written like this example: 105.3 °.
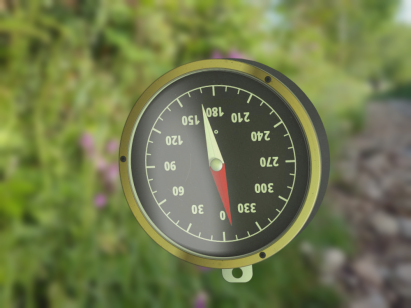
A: 350 °
